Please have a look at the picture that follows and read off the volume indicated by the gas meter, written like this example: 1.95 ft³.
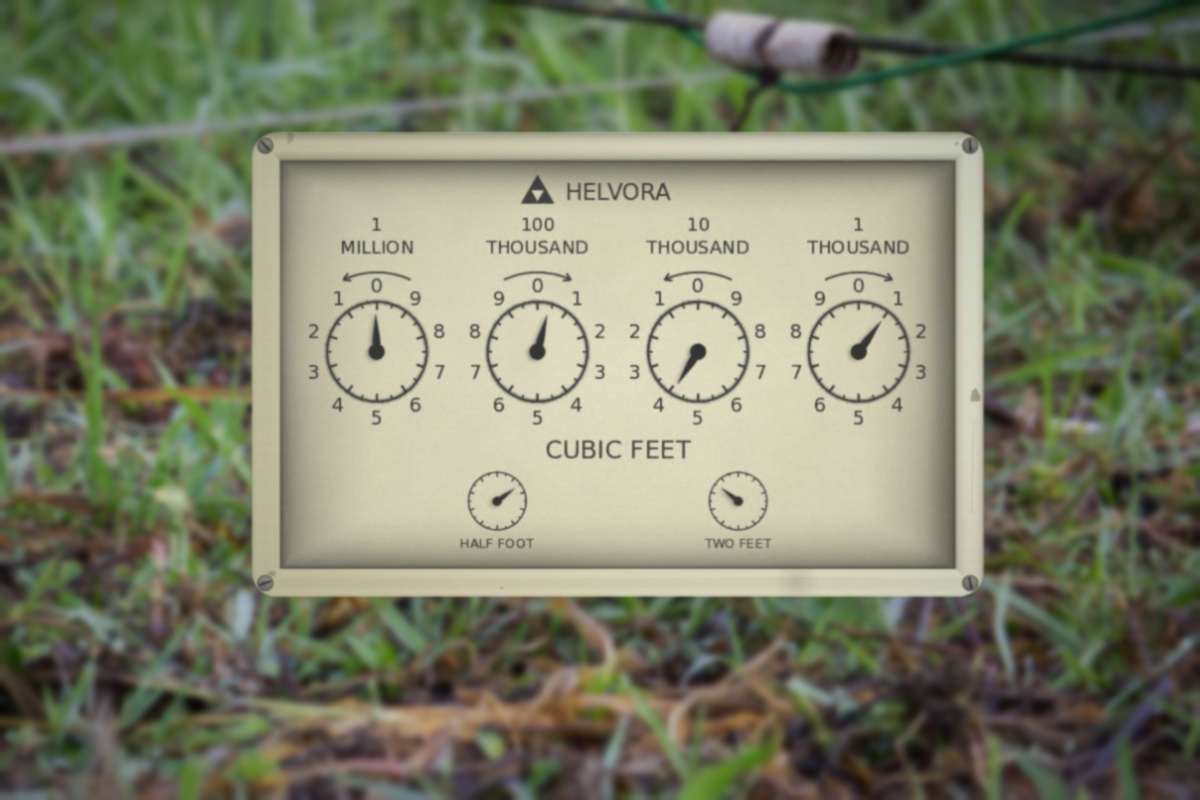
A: 4100 ft³
